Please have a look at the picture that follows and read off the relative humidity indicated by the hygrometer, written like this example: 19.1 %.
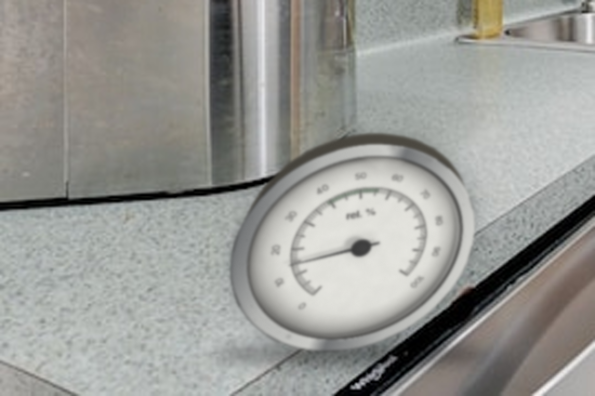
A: 15 %
